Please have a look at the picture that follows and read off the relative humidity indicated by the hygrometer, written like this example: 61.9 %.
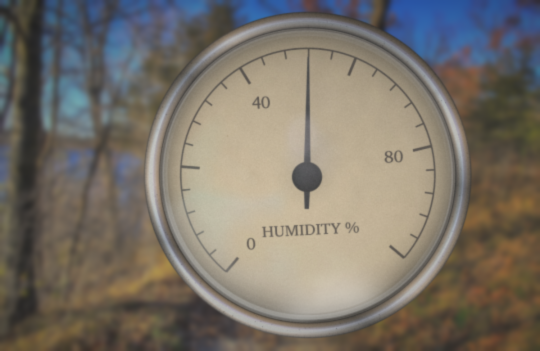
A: 52 %
